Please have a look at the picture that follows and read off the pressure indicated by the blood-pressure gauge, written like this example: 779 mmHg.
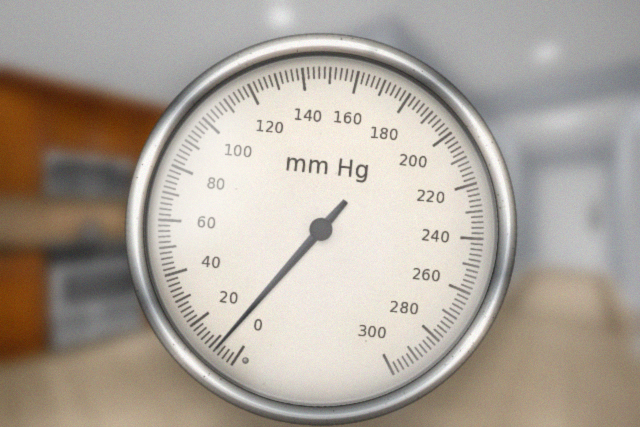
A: 8 mmHg
